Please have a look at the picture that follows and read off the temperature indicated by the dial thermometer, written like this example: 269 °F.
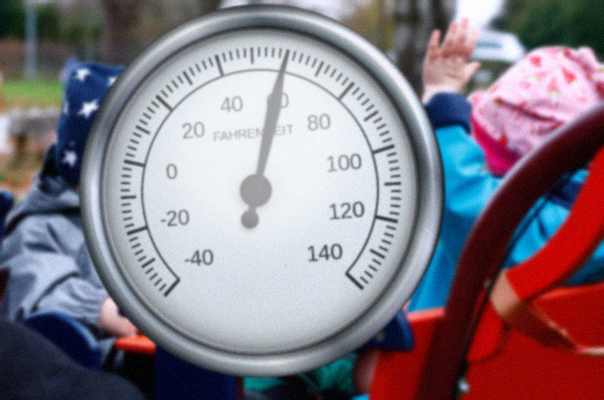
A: 60 °F
